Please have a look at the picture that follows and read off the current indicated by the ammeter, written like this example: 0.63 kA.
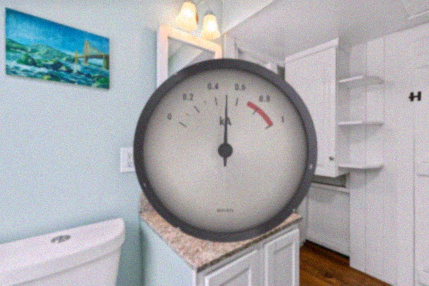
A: 0.5 kA
